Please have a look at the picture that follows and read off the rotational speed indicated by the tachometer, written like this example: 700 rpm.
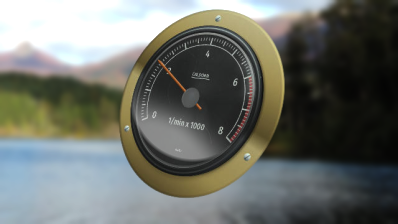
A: 2000 rpm
